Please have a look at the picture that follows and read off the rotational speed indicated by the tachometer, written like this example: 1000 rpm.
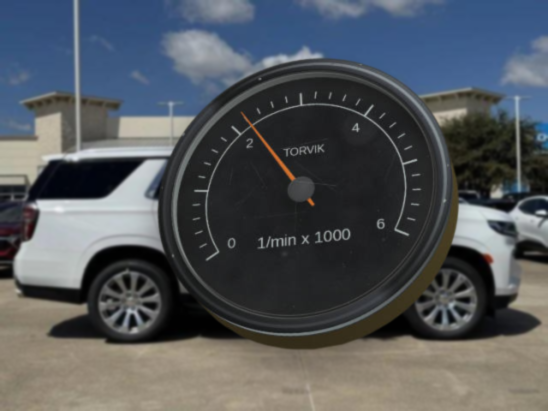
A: 2200 rpm
